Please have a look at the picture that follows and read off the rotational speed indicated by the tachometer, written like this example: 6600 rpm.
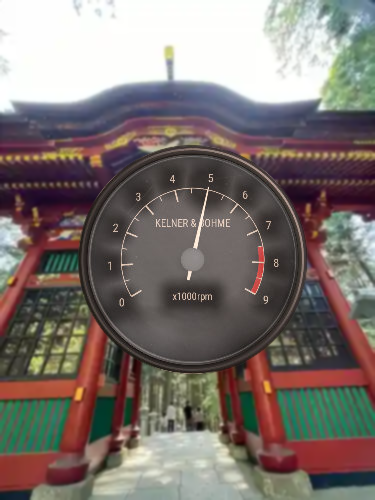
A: 5000 rpm
